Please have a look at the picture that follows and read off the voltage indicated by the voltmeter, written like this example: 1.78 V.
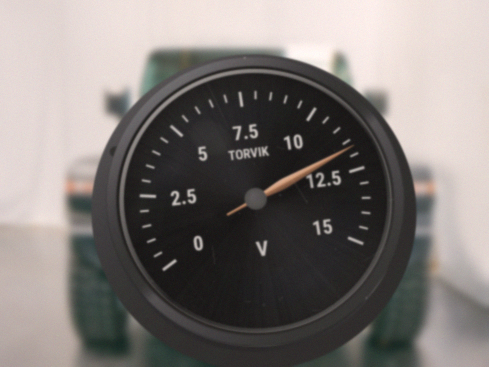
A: 11.75 V
